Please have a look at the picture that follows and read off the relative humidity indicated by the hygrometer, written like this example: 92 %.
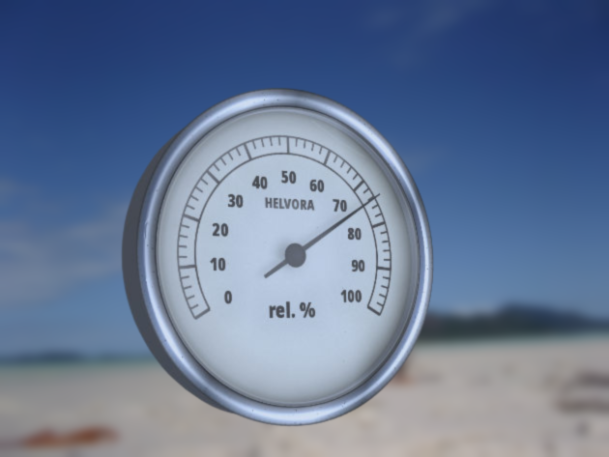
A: 74 %
